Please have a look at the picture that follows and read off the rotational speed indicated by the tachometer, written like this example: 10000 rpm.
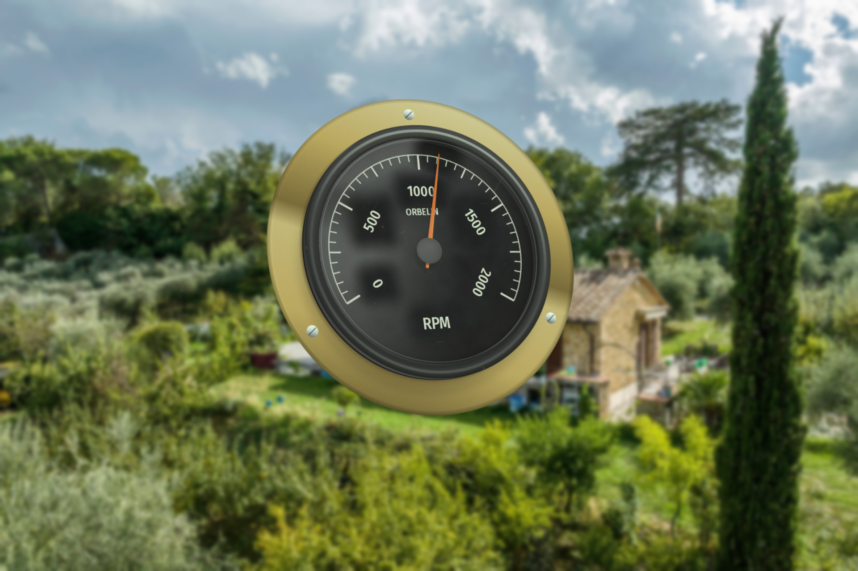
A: 1100 rpm
